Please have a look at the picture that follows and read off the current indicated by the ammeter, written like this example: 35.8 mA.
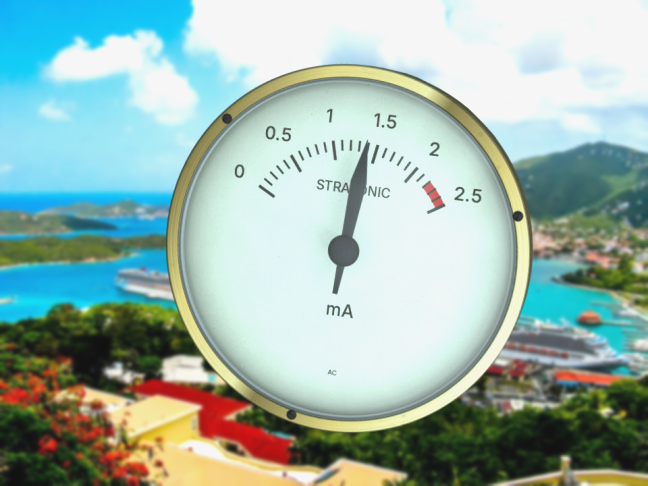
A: 1.4 mA
